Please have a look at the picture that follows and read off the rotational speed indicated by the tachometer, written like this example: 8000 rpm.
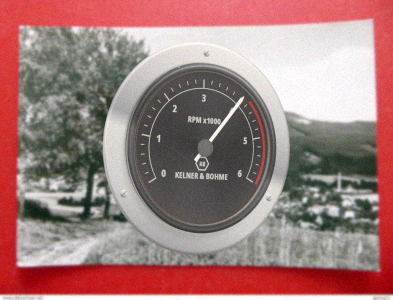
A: 4000 rpm
